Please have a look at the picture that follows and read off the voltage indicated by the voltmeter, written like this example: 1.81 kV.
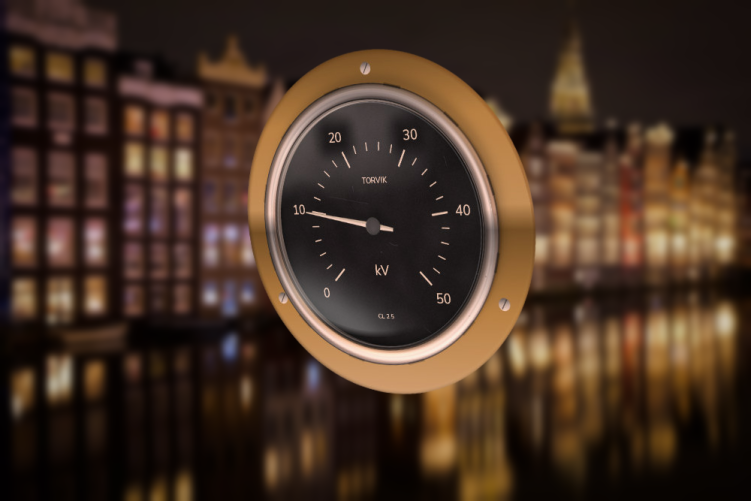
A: 10 kV
